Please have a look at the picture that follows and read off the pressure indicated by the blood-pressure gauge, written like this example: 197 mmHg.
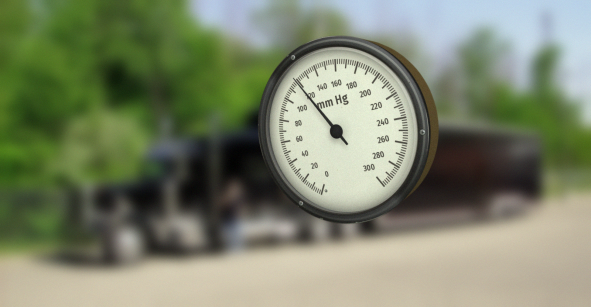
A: 120 mmHg
